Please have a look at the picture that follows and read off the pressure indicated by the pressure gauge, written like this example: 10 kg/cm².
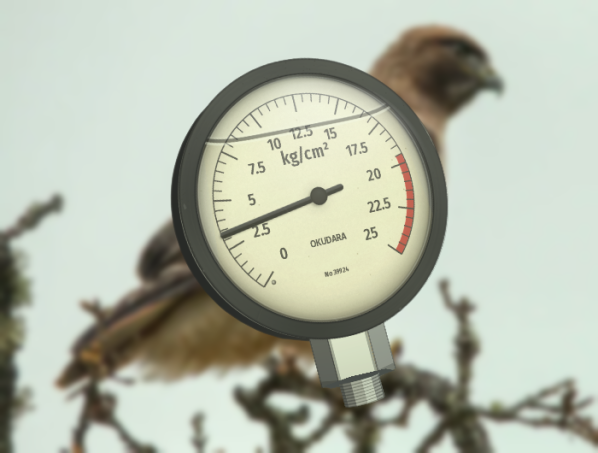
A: 3.25 kg/cm²
